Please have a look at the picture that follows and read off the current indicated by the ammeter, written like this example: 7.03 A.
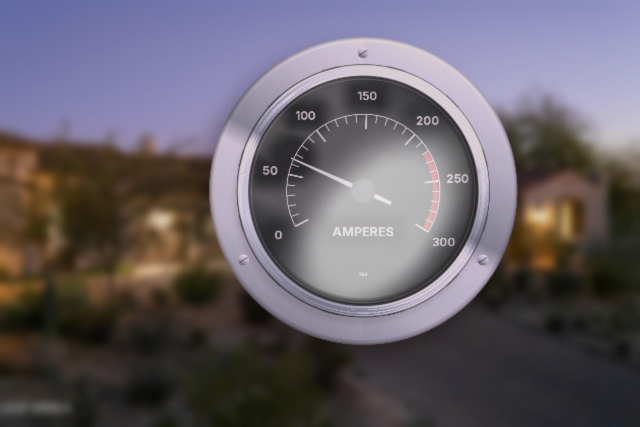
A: 65 A
